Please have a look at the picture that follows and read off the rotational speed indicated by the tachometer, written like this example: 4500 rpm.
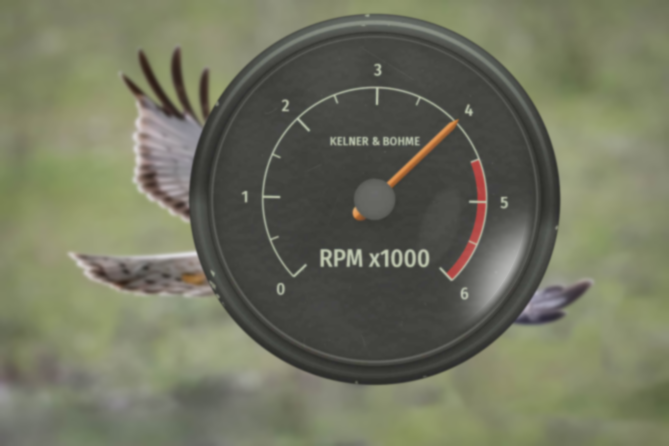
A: 4000 rpm
